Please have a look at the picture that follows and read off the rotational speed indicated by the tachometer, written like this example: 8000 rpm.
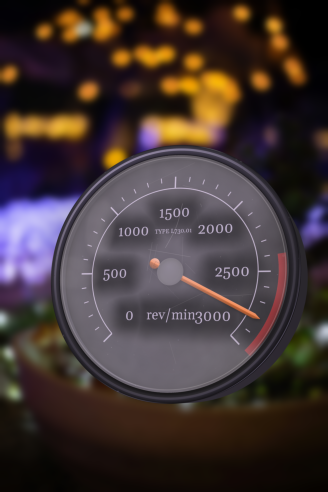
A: 2800 rpm
